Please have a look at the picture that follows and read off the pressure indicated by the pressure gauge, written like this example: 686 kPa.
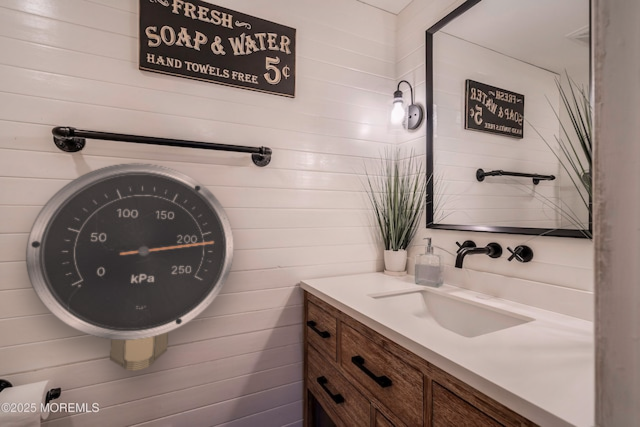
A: 210 kPa
